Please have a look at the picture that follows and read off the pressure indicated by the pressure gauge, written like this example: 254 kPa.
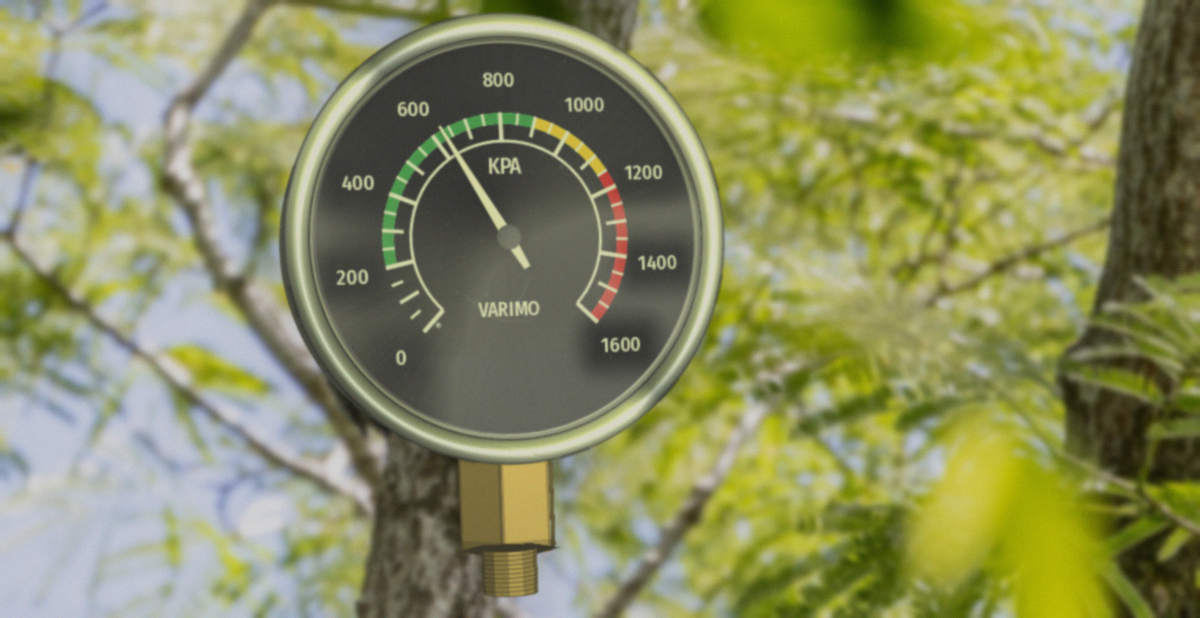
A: 625 kPa
